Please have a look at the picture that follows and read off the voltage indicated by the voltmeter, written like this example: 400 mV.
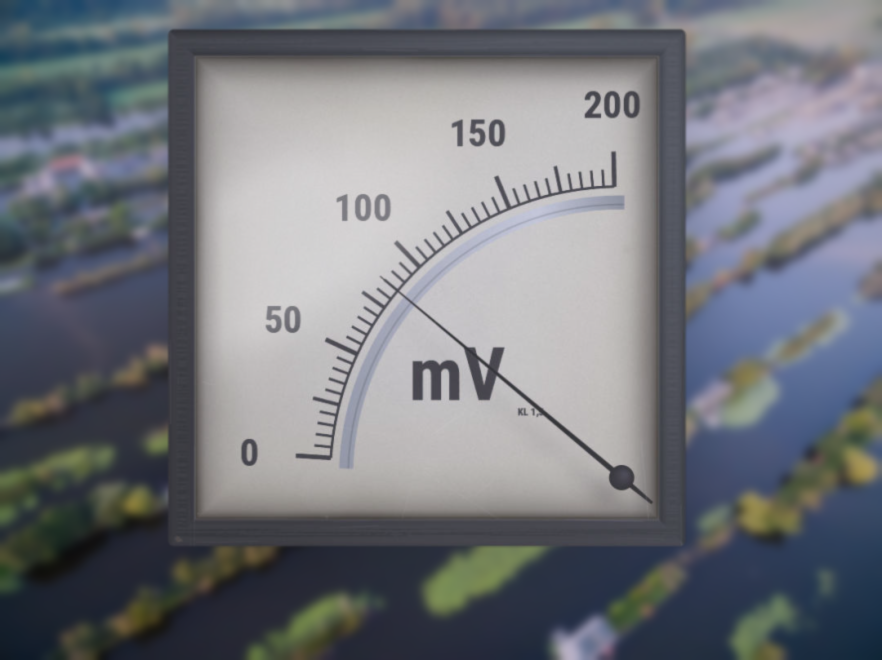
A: 85 mV
